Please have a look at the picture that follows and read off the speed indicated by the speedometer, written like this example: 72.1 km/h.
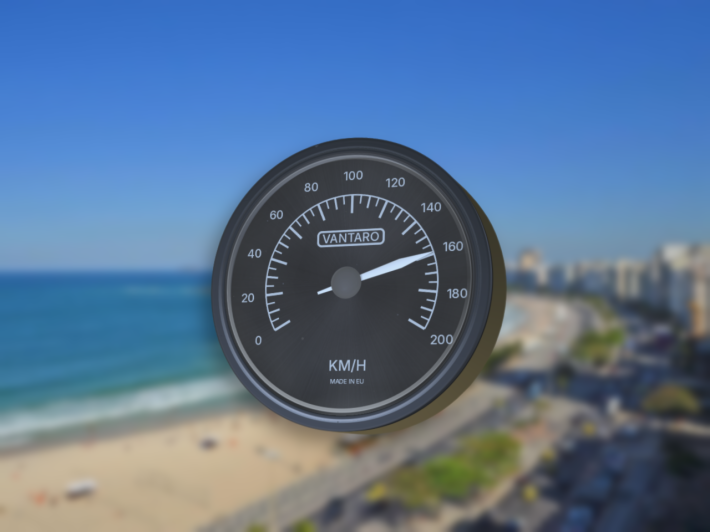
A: 160 km/h
